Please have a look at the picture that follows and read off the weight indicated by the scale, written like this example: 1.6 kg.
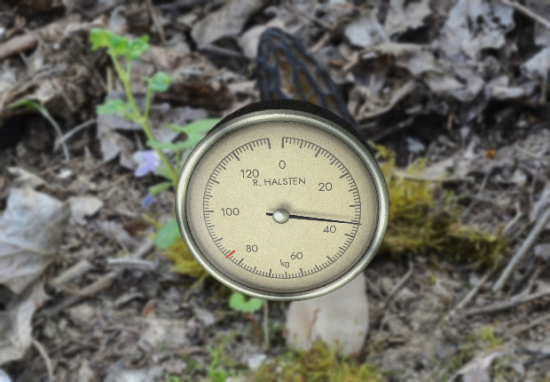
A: 35 kg
